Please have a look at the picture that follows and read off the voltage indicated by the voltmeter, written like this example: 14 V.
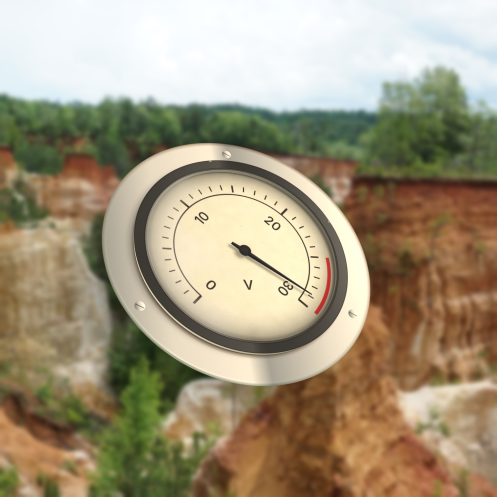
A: 29 V
